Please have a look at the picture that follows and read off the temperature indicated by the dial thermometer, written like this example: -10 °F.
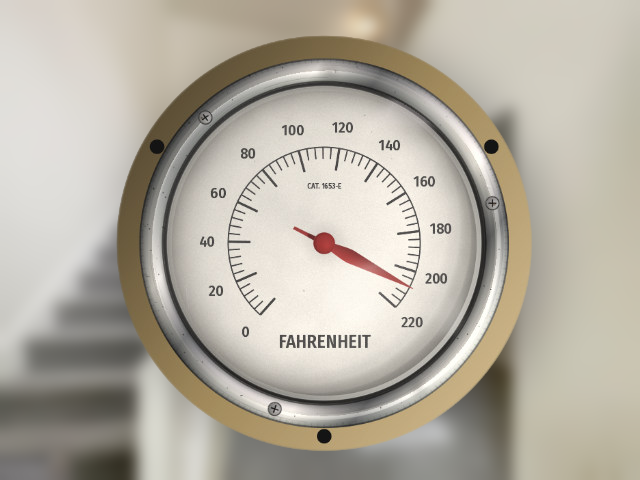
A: 208 °F
